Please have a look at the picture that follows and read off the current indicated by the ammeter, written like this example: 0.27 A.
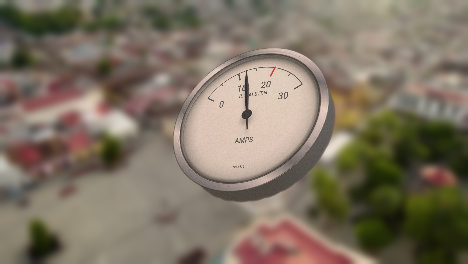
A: 12.5 A
